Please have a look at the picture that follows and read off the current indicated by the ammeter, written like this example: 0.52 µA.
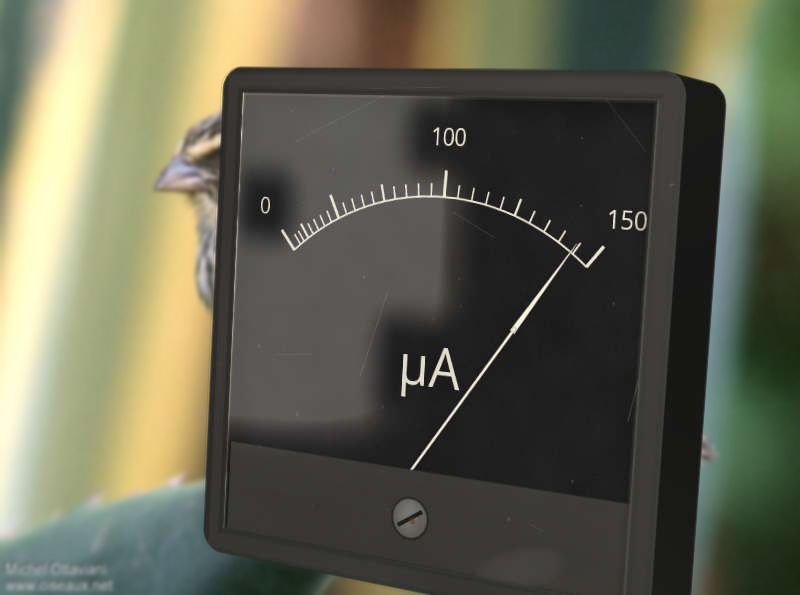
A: 145 µA
